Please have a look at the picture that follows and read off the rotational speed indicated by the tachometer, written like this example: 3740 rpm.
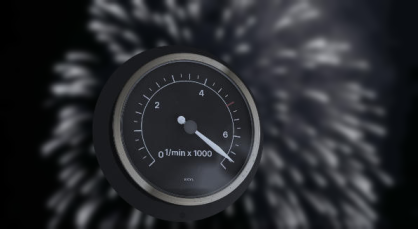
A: 6750 rpm
